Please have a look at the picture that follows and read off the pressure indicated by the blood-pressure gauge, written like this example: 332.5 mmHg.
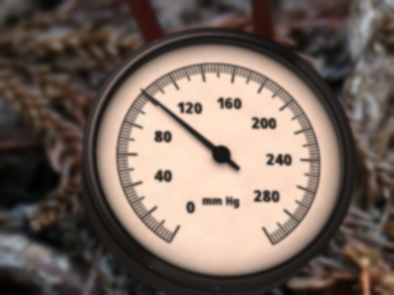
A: 100 mmHg
